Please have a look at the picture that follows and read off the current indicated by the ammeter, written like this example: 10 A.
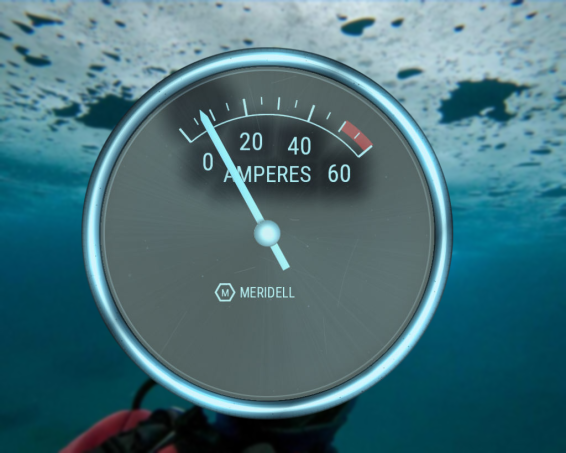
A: 7.5 A
